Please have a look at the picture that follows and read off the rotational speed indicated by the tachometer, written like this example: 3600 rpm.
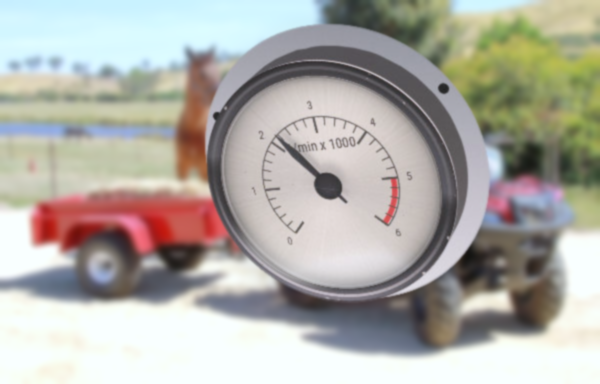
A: 2200 rpm
